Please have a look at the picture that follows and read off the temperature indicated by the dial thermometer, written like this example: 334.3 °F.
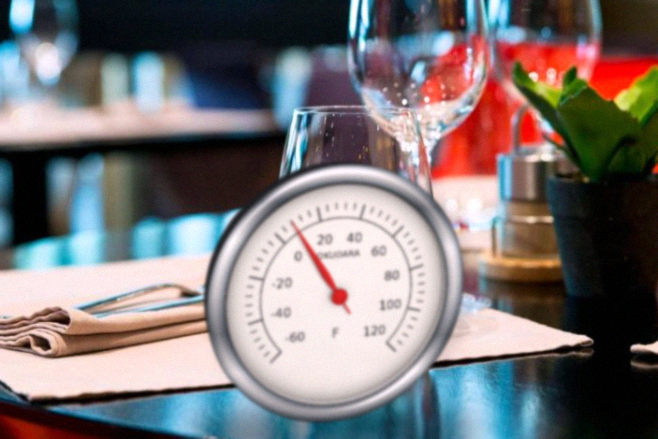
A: 8 °F
